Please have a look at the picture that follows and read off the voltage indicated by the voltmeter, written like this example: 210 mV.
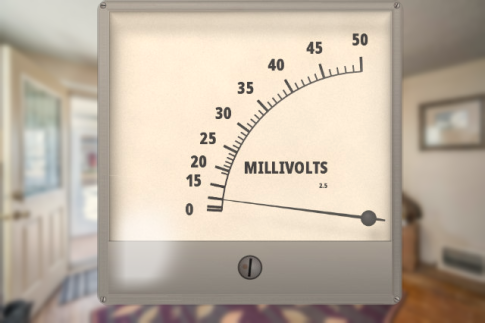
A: 10 mV
